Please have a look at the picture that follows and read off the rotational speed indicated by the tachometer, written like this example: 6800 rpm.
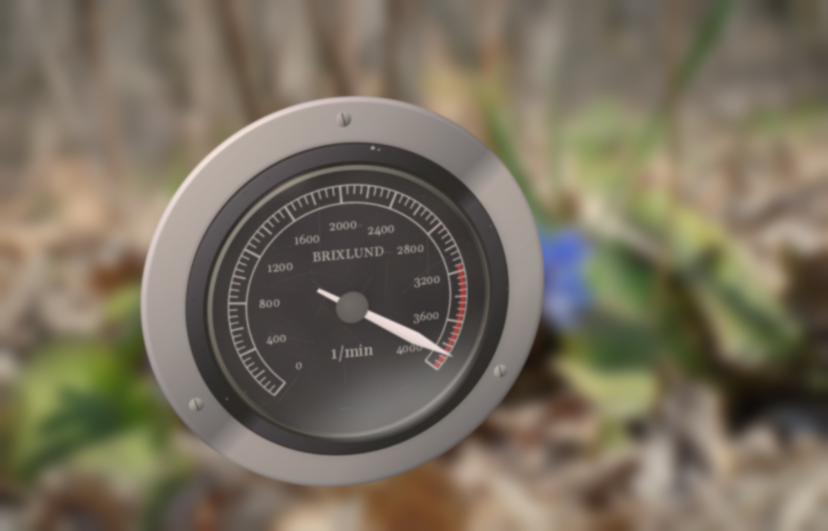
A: 3850 rpm
